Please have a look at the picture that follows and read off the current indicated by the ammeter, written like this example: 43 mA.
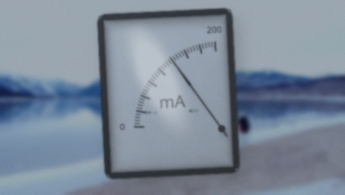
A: 125 mA
